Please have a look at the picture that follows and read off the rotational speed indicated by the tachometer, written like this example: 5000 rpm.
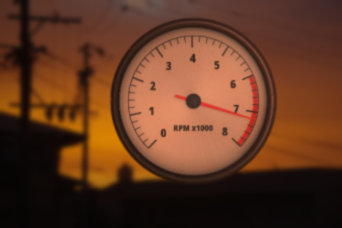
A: 7200 rpm
